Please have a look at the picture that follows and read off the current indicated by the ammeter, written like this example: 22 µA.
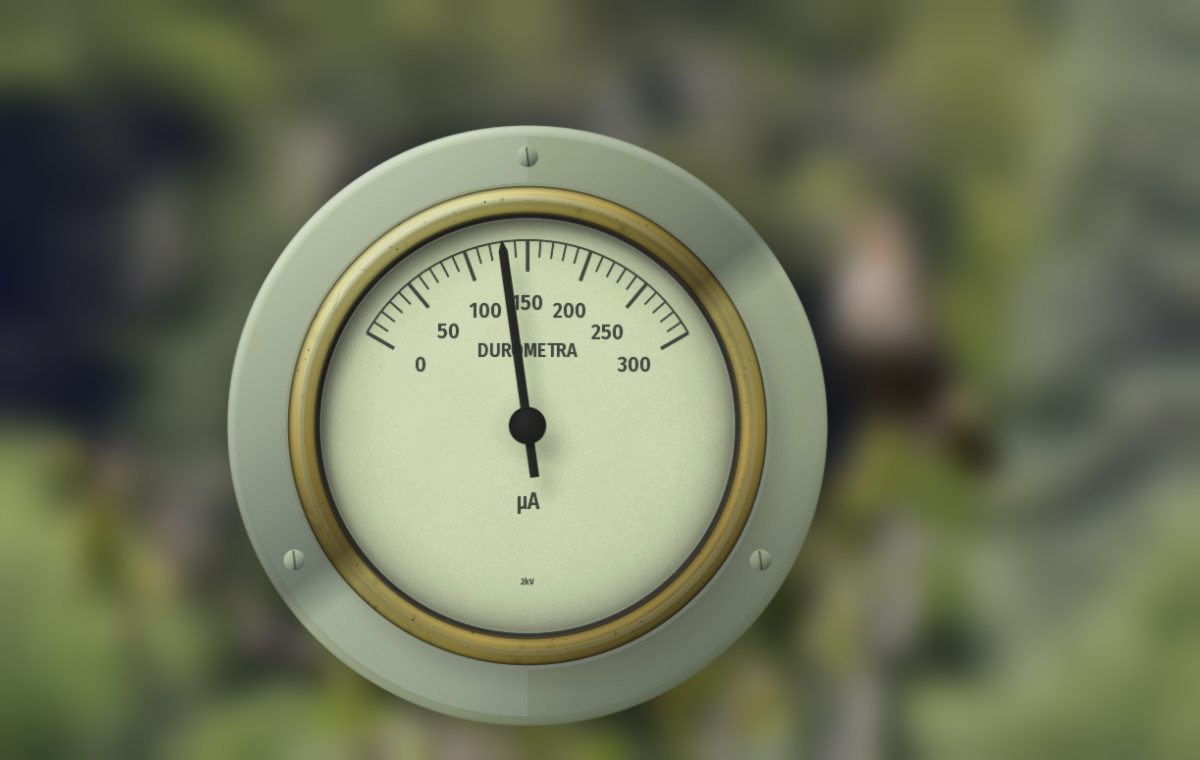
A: 130 µA
